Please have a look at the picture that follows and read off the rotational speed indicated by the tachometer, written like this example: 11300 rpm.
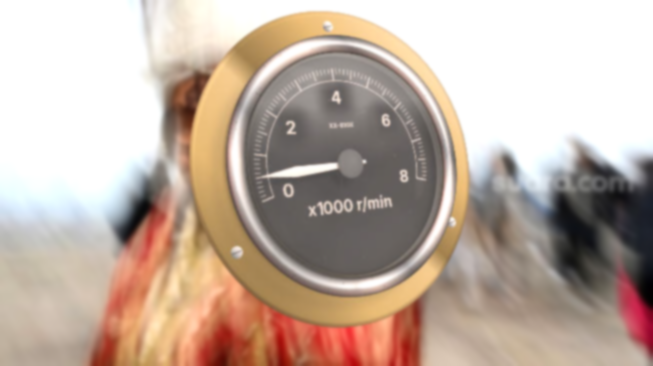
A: 500 rpm
